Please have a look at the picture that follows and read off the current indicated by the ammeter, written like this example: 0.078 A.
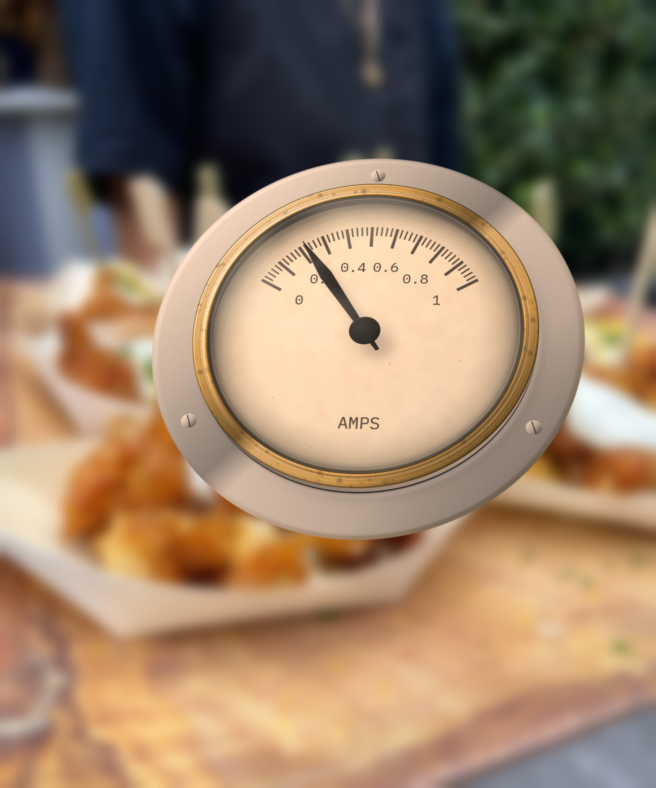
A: 0.22 A
